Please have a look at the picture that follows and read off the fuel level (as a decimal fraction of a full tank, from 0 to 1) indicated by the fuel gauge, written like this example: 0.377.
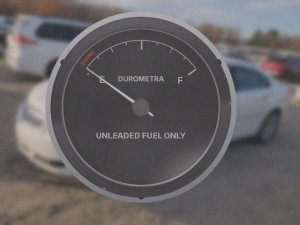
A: 0
